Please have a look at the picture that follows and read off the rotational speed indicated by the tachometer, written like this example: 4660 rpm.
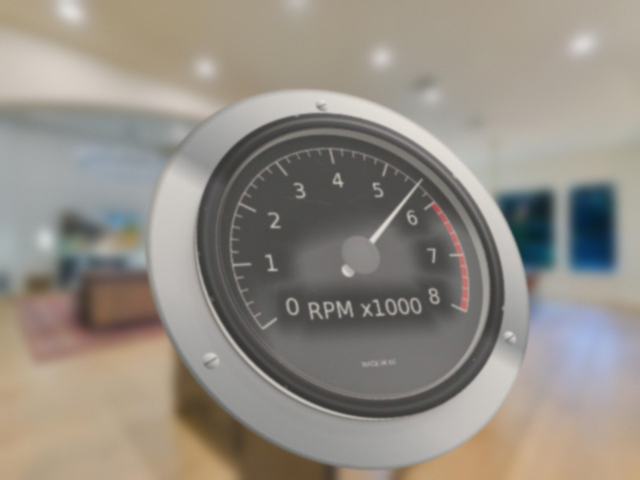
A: 5600 rpm
